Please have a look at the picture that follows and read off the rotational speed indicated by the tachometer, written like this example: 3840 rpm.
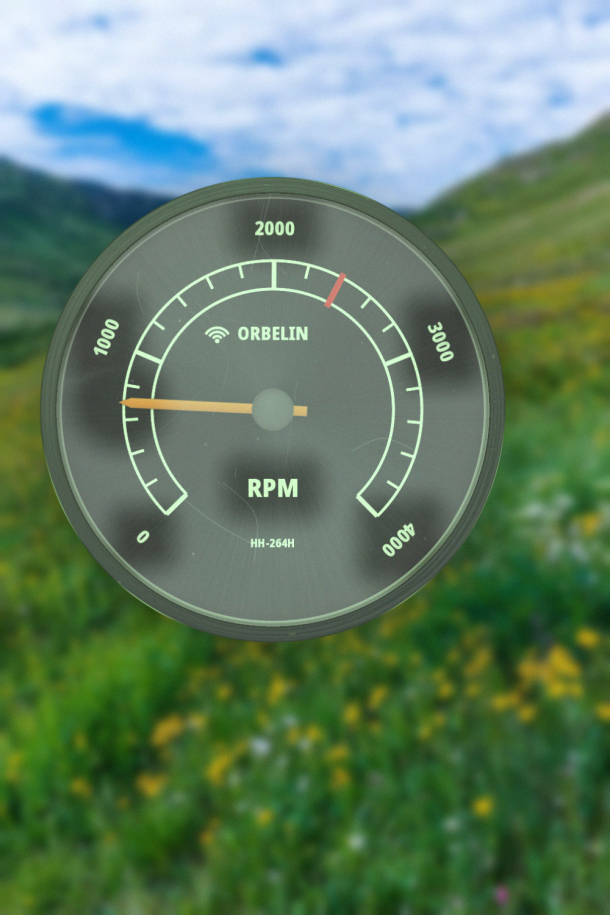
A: 700 rpm
